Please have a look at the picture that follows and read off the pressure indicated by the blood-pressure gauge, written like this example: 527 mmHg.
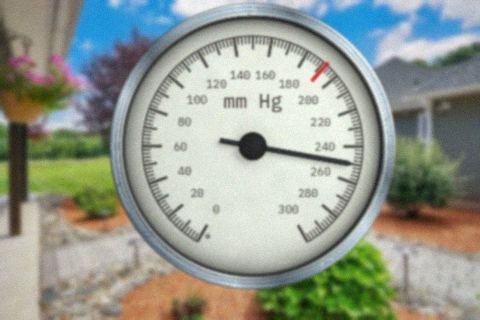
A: 250 mmHg
